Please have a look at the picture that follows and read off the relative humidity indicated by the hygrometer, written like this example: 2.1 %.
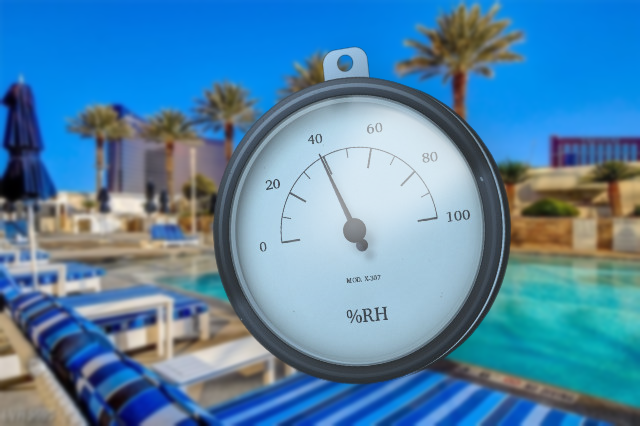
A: 40 %
